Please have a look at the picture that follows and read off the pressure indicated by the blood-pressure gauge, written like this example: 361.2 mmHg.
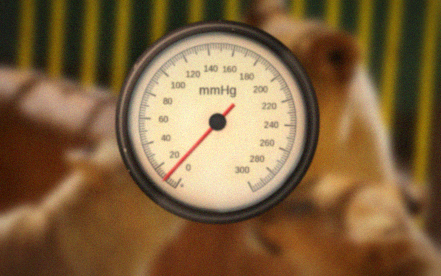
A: 10 mmHg
